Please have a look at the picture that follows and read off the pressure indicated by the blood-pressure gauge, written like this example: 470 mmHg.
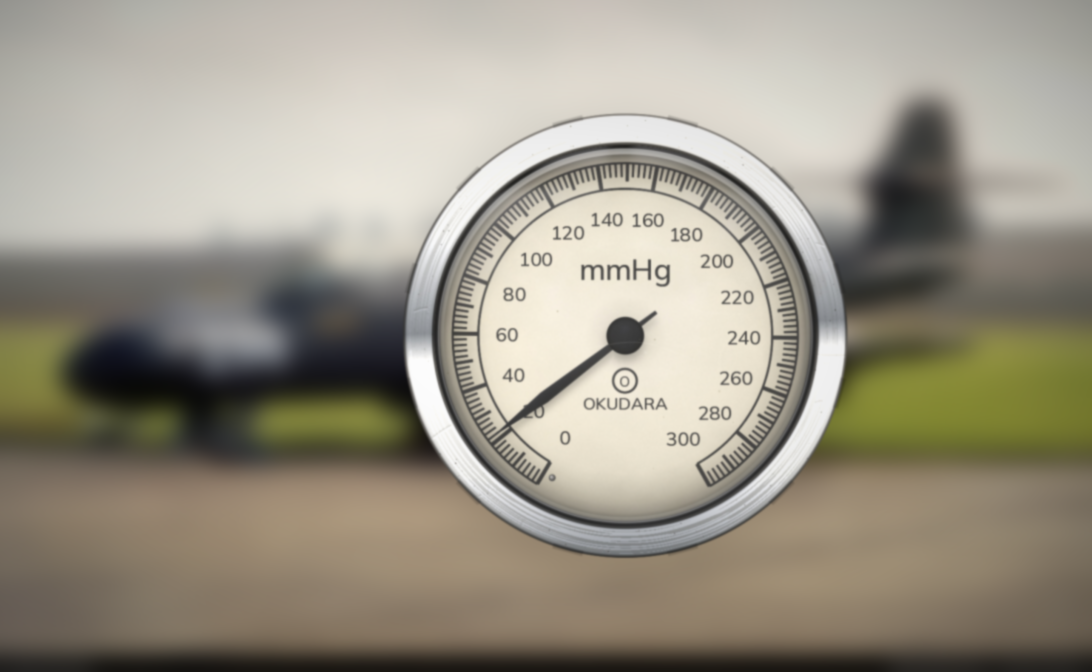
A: 22 mmHg
